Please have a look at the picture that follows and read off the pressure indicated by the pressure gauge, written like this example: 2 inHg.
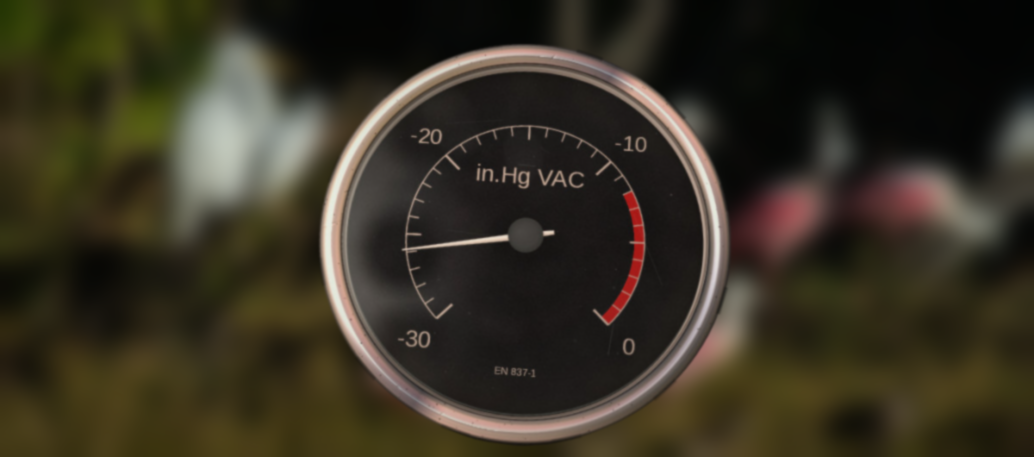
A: -26 inHg
